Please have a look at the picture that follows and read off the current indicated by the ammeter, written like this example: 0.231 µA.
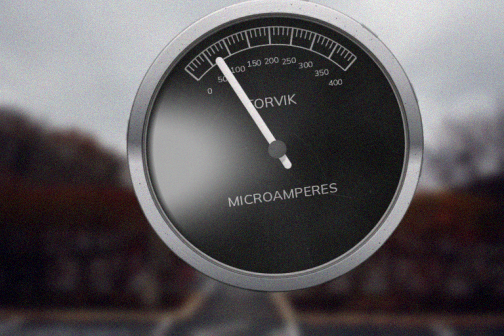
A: 70 µA
